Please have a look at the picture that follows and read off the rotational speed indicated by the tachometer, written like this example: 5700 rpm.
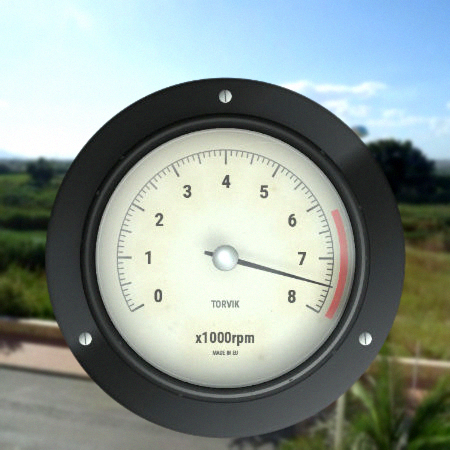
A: 7500 rpm
